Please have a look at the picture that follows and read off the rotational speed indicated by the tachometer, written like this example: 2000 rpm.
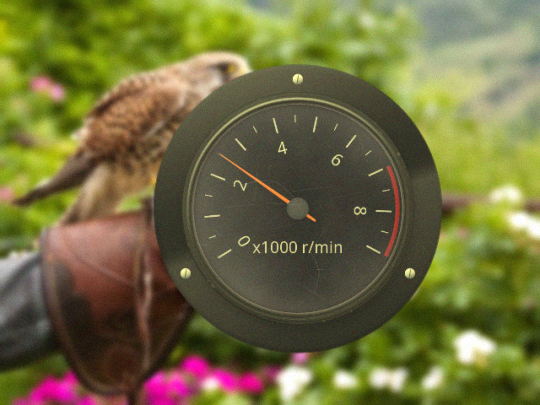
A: 2500 rpm
